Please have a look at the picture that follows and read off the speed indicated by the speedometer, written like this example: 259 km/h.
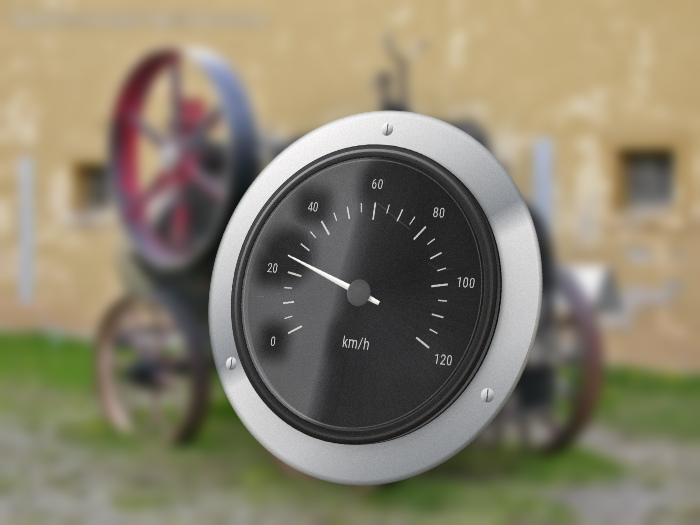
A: 25 km/h
